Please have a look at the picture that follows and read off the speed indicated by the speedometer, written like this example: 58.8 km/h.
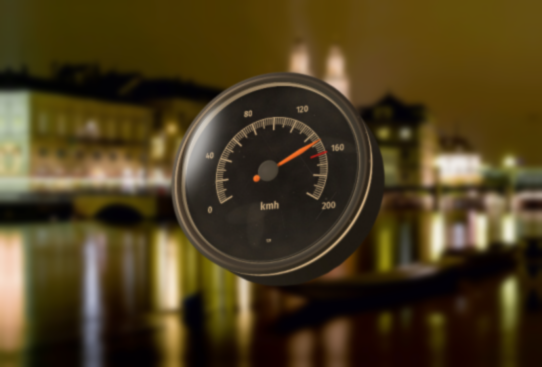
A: 150 km/h
